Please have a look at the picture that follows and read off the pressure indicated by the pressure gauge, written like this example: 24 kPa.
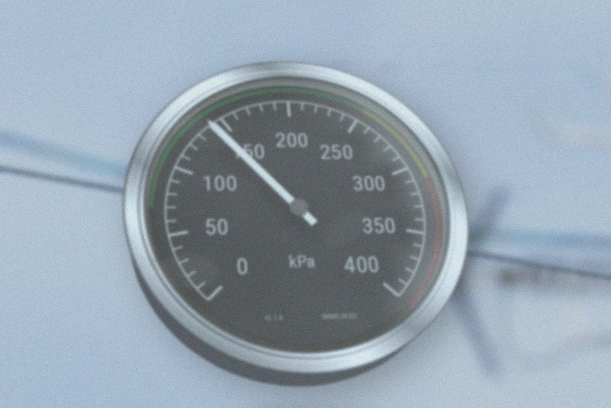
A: 140 kPa
